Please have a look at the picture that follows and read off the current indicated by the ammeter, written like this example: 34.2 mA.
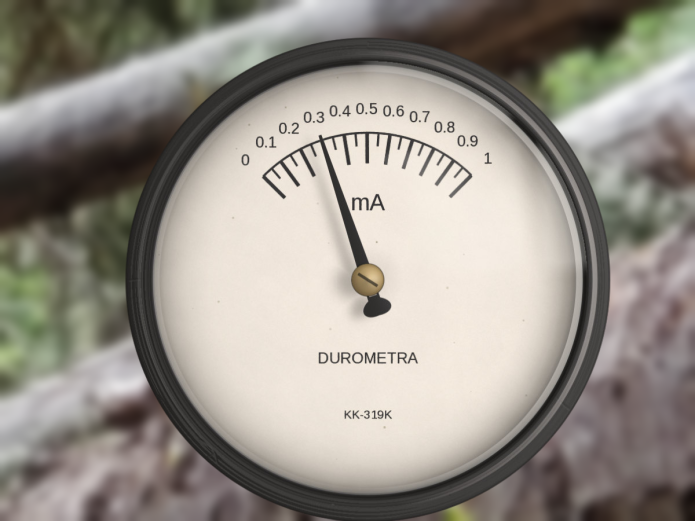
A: 0.3 mA
